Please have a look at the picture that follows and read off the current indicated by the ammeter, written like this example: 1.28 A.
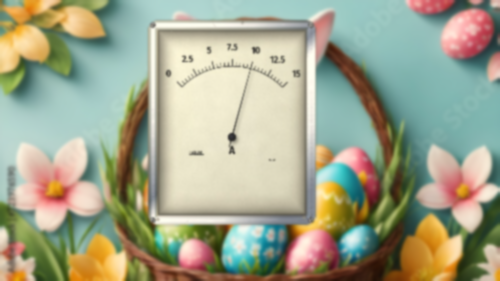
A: 10 A
